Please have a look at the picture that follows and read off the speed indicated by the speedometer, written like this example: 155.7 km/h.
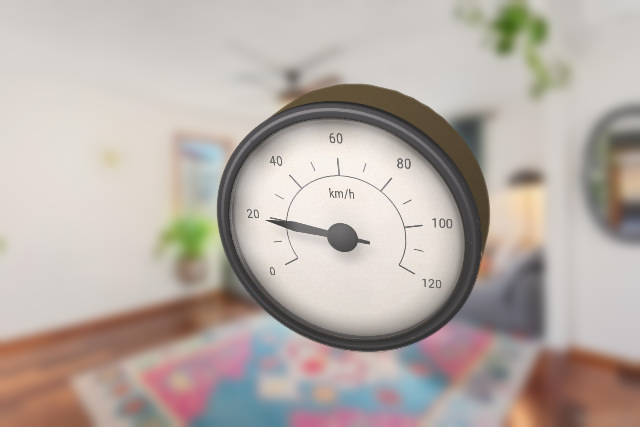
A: 20 km/h
